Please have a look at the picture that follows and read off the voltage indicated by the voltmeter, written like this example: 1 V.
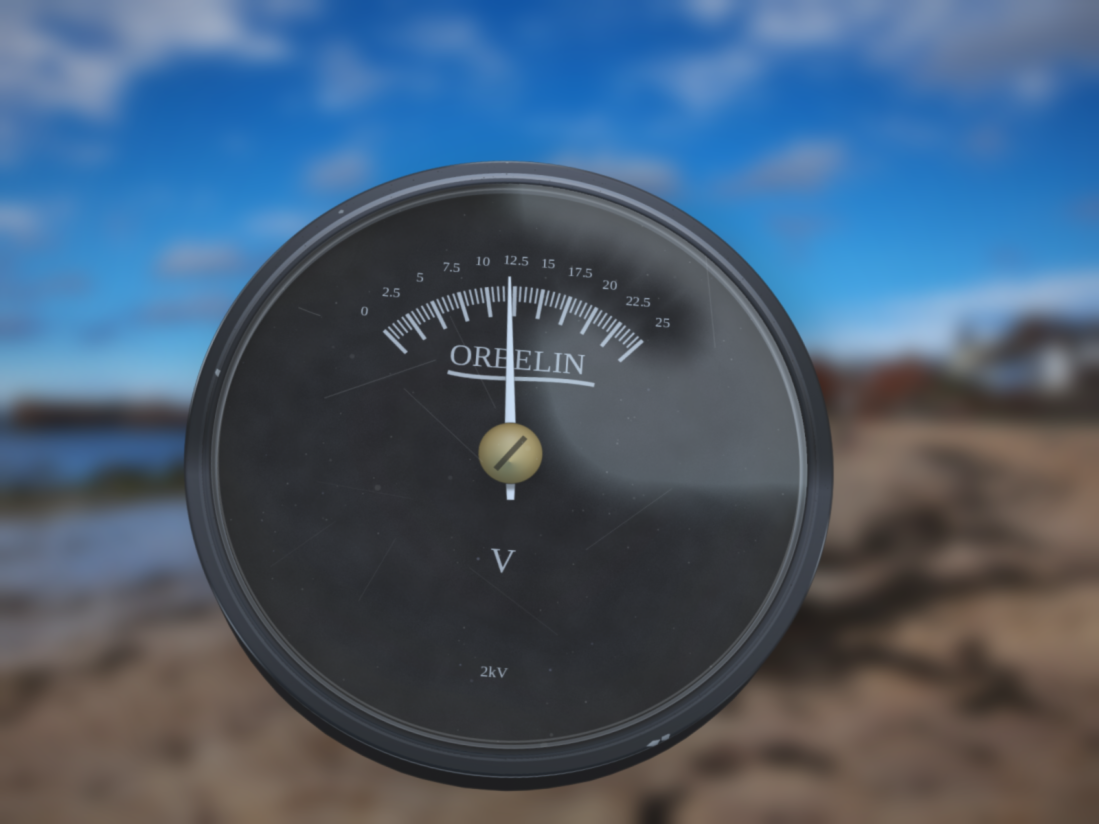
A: 12 V
